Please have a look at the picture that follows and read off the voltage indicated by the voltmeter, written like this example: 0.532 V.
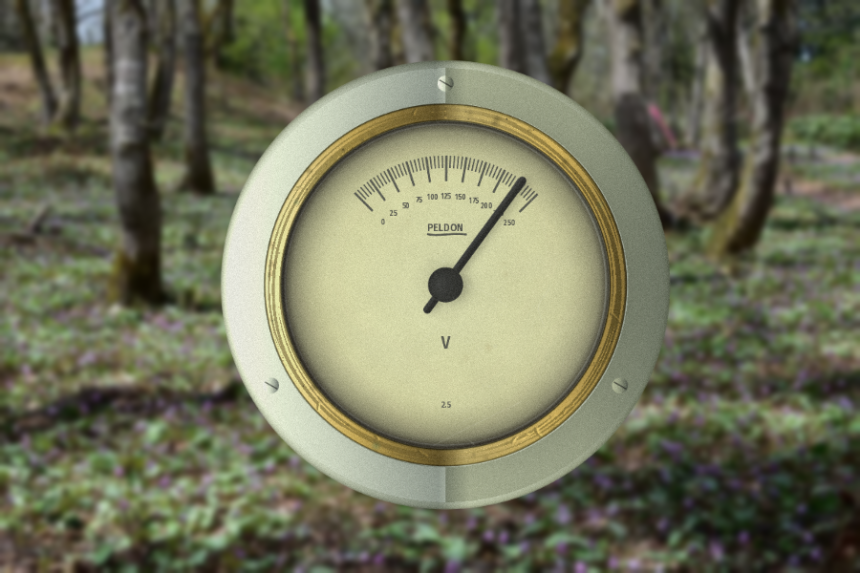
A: 225 V
